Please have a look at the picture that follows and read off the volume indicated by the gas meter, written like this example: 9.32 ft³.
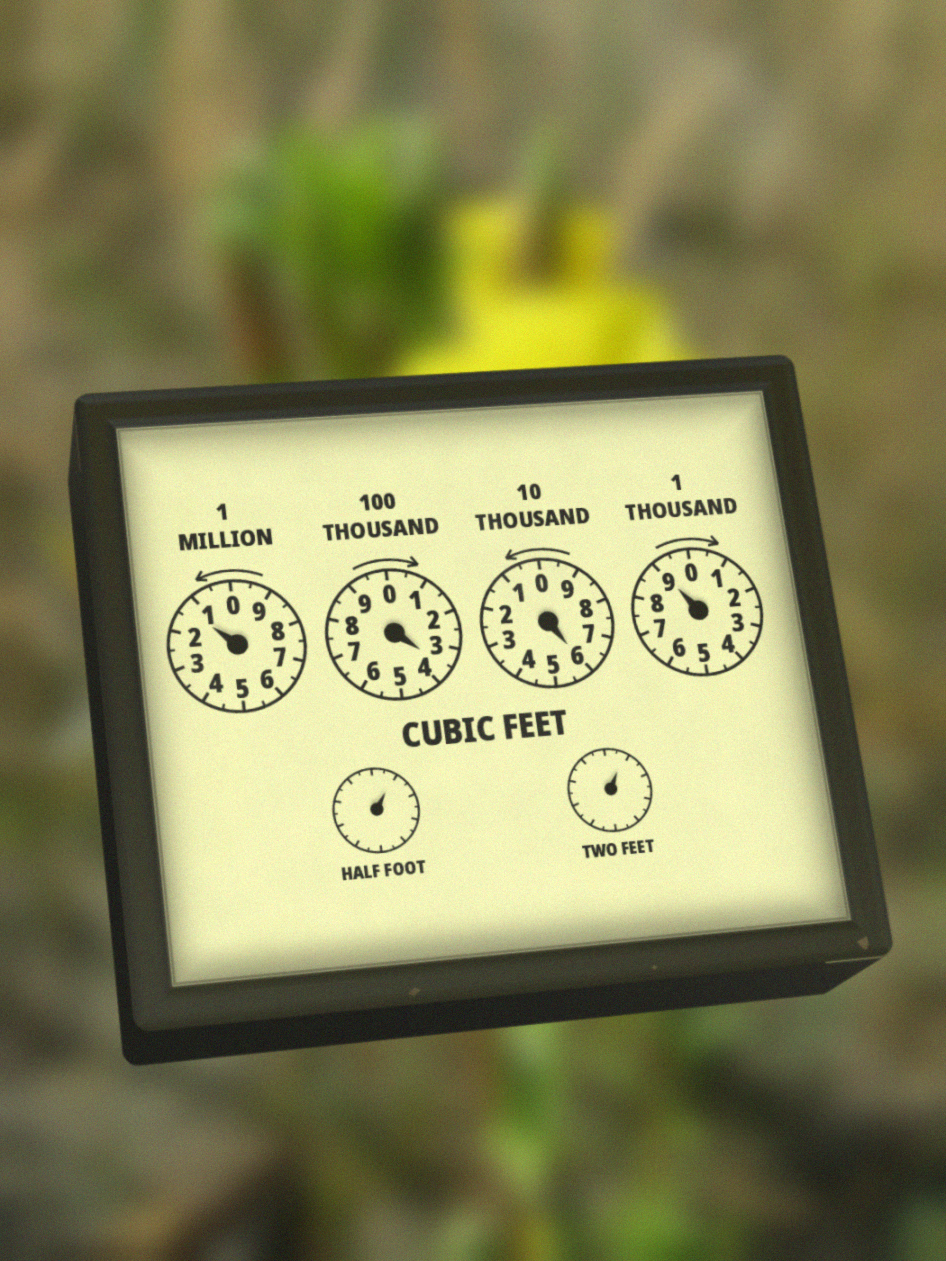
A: 135900 ft³
